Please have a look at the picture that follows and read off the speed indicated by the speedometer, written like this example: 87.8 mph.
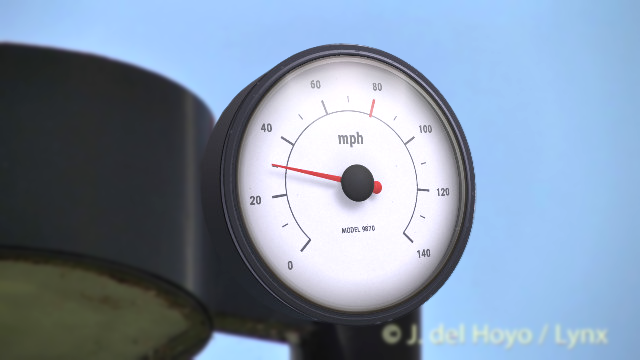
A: 30 mph
